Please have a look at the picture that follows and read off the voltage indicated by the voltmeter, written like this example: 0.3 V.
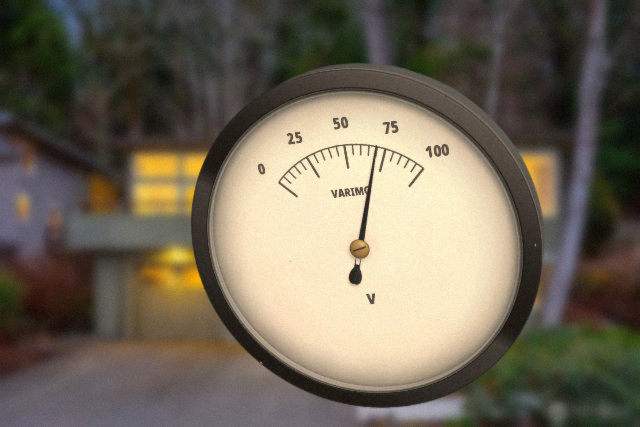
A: 70 V
